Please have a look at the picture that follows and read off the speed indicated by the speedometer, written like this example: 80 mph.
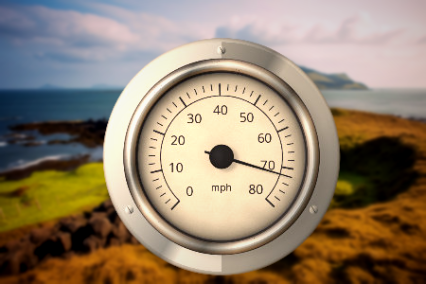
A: 72 mph
